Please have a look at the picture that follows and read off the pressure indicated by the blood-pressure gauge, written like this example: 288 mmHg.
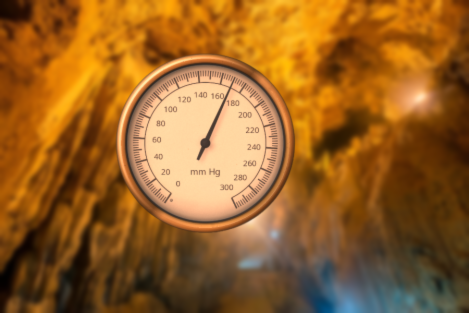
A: 170 mmHg
